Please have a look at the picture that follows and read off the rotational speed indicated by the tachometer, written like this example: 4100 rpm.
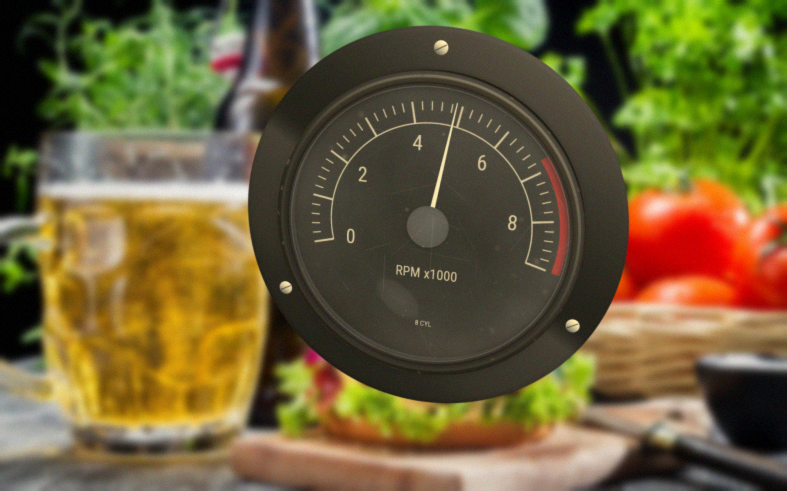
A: 4900 rpm
